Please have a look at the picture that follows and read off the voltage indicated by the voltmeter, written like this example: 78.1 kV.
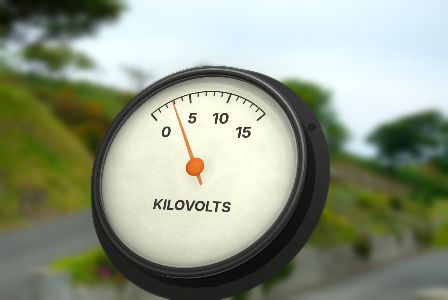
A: 3 kV
